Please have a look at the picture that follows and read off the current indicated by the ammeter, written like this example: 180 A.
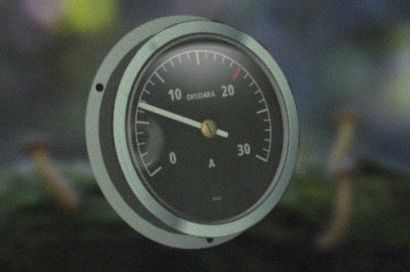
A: 6.5 A
